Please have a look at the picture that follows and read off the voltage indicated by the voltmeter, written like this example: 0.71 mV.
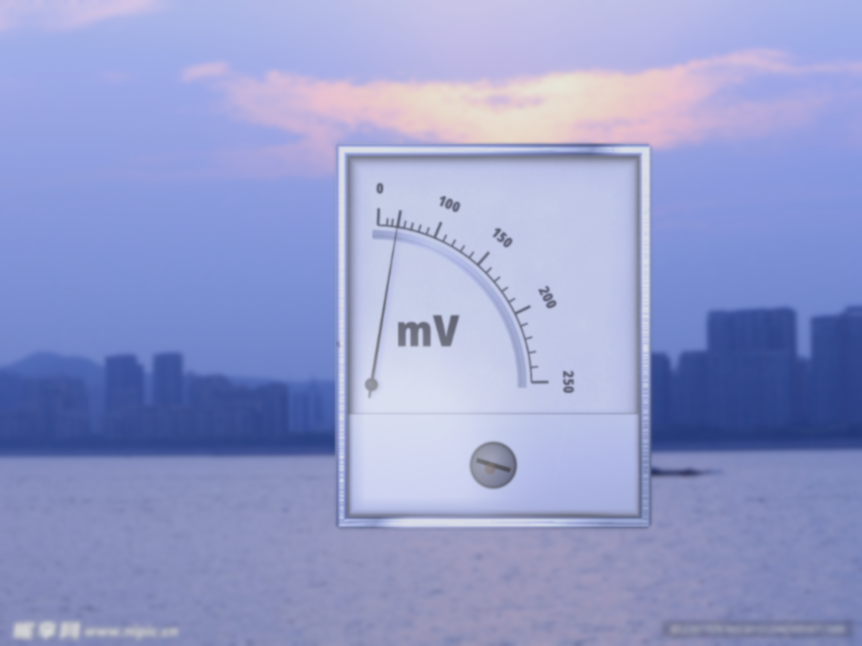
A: 50 mV
